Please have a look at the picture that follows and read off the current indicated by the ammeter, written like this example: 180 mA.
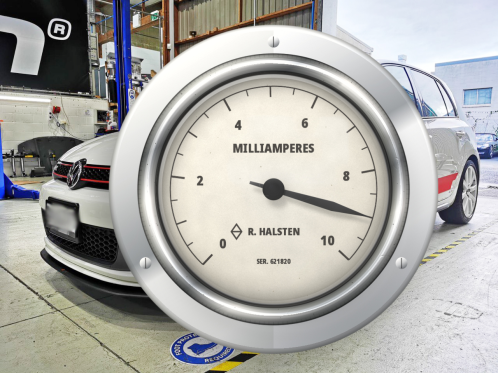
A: 9 mA
